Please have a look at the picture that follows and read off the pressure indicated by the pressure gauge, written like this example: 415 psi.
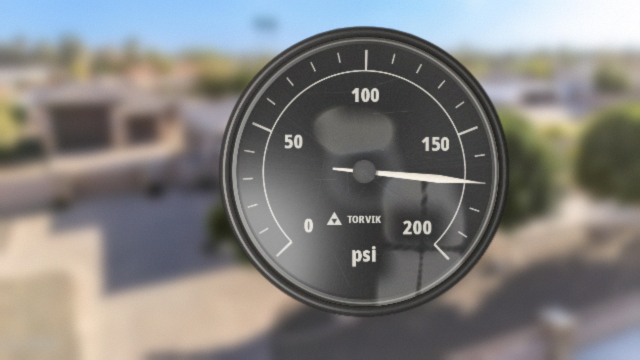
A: 170 psi
